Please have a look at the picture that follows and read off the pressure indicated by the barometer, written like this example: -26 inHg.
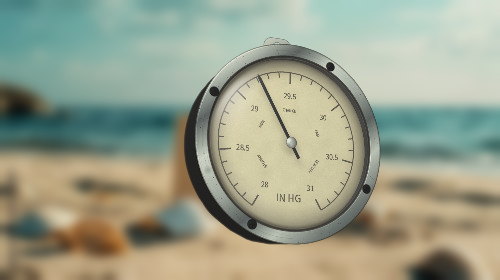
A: 29.2 inHg
